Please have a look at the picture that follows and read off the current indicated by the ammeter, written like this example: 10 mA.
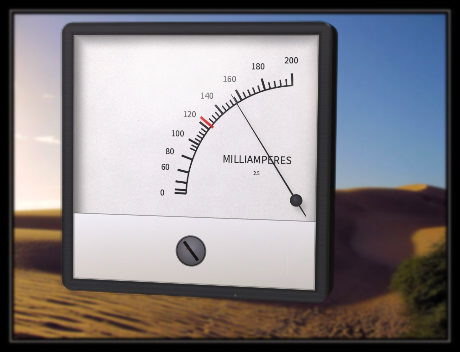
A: 156 mA
